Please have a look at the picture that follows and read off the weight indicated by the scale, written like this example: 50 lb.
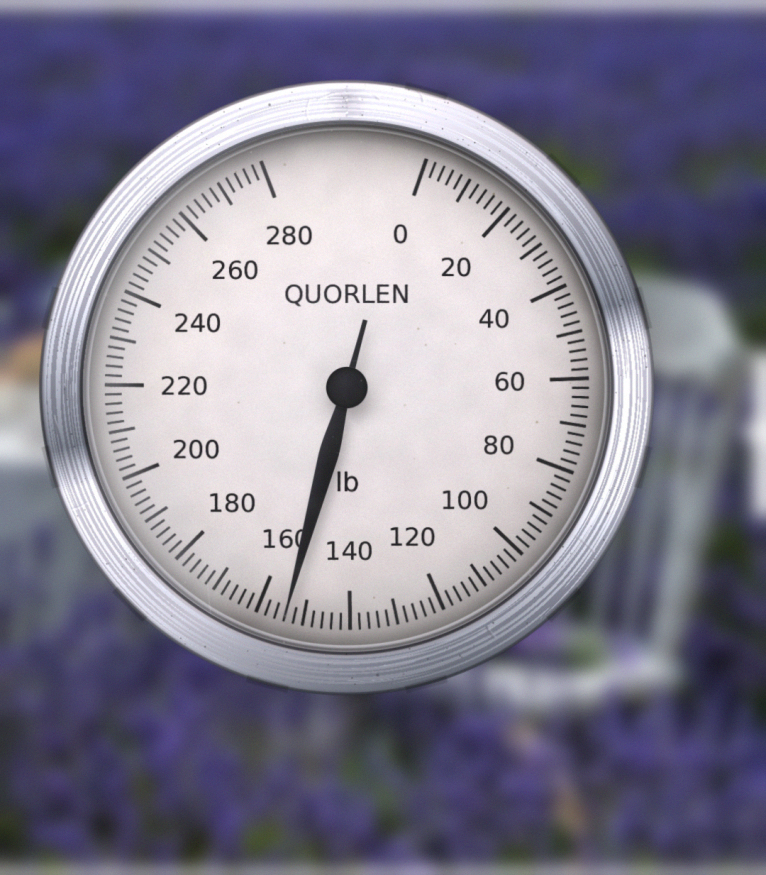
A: 154 lb
